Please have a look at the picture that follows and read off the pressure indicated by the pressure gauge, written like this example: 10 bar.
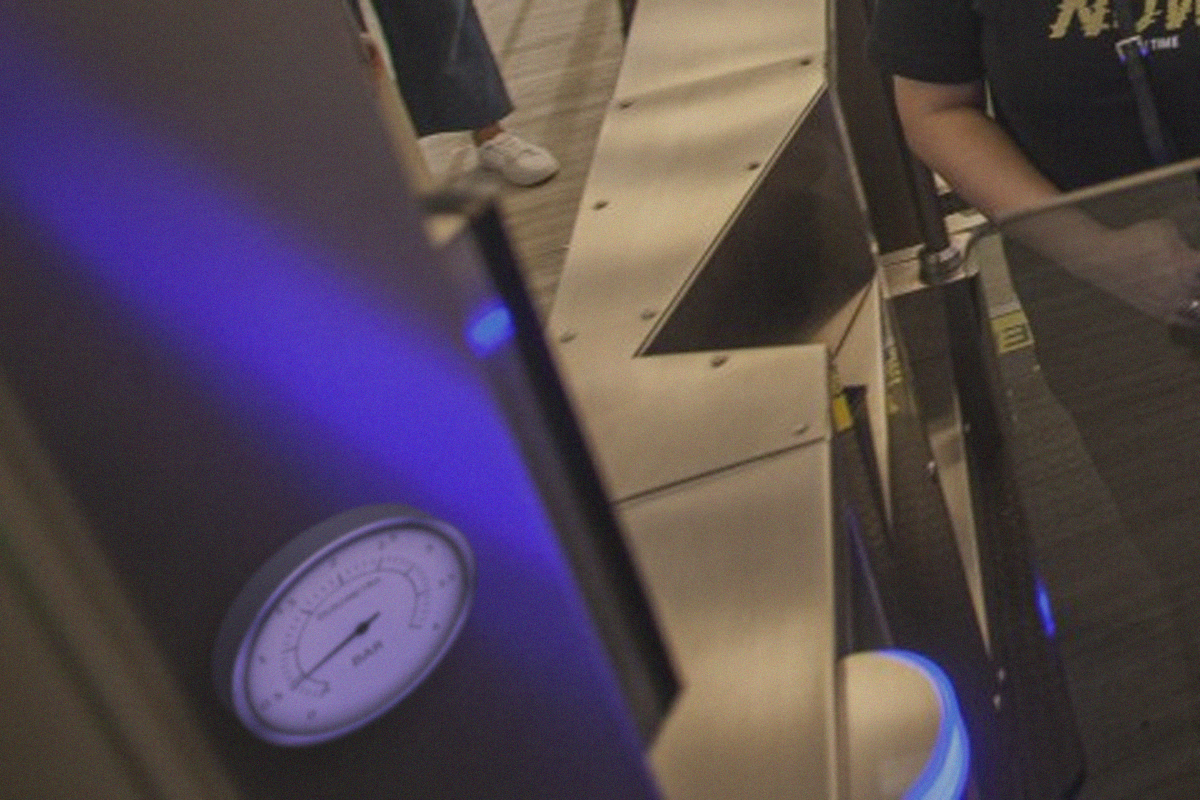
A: 0.5 bar
